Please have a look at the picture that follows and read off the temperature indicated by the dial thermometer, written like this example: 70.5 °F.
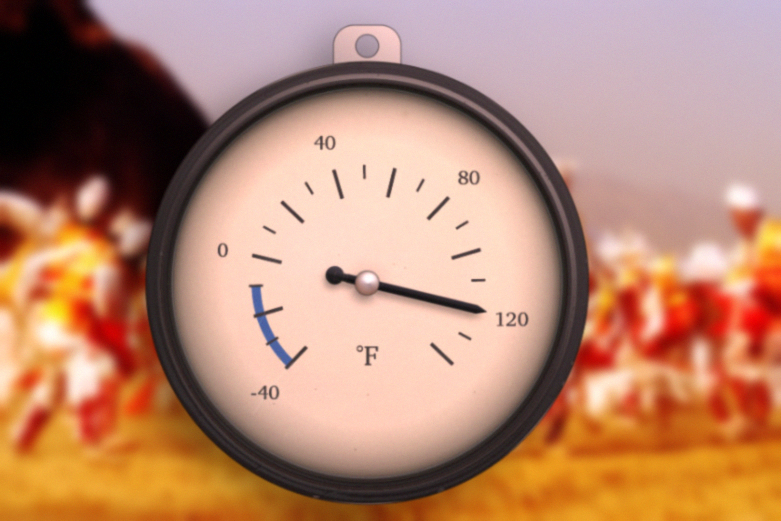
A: 120 °F
